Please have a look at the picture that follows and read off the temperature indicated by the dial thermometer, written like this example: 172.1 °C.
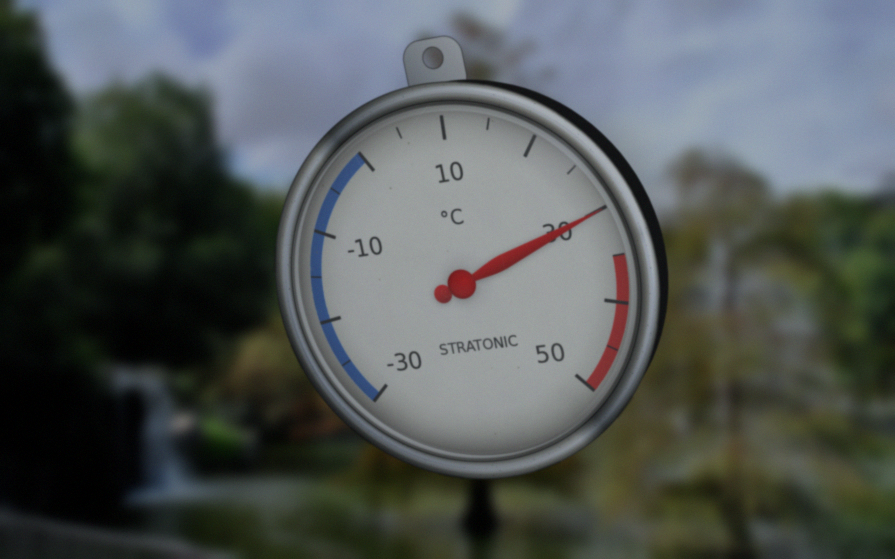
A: 30 °C
